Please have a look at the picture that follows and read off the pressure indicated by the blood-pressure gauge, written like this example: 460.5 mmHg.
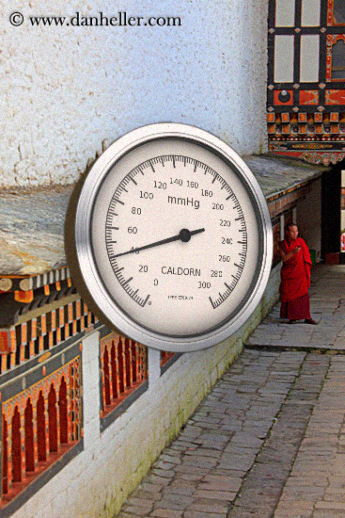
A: 40 mmHg
